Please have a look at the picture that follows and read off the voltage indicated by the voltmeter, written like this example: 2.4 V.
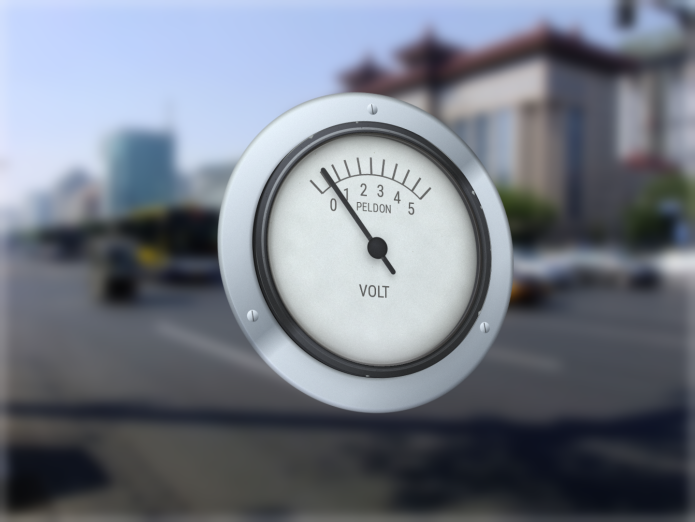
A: 0.5 V
